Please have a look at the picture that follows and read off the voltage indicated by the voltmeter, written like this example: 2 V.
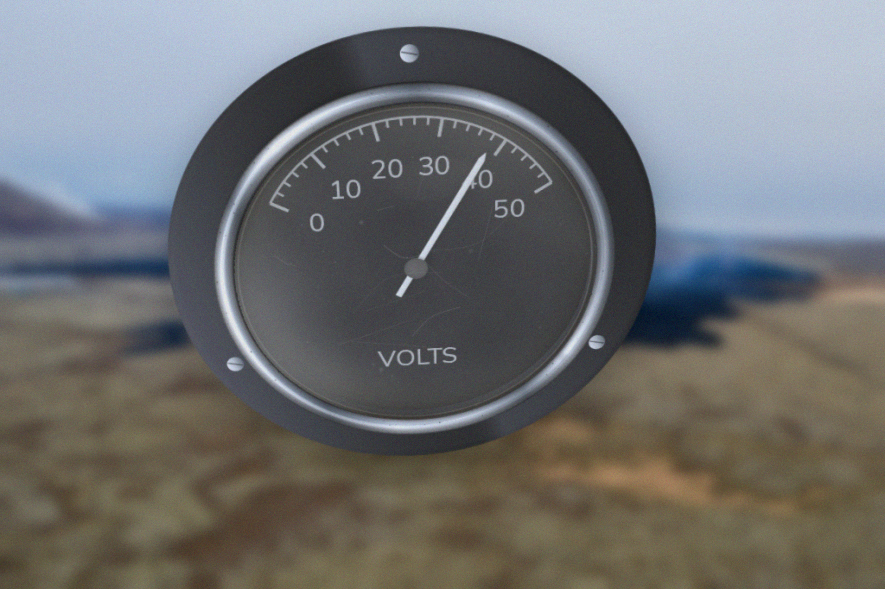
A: 38 V
